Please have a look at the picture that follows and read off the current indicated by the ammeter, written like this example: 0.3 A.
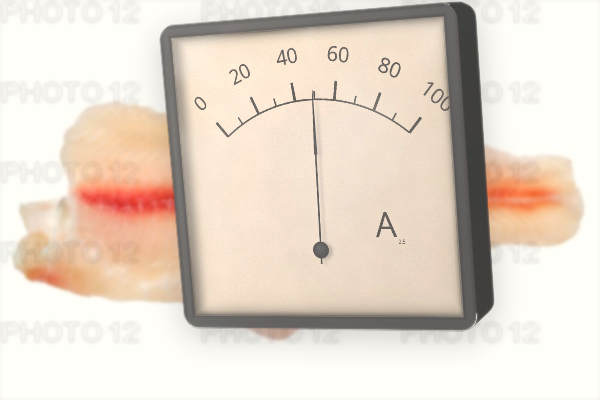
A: 50 A
